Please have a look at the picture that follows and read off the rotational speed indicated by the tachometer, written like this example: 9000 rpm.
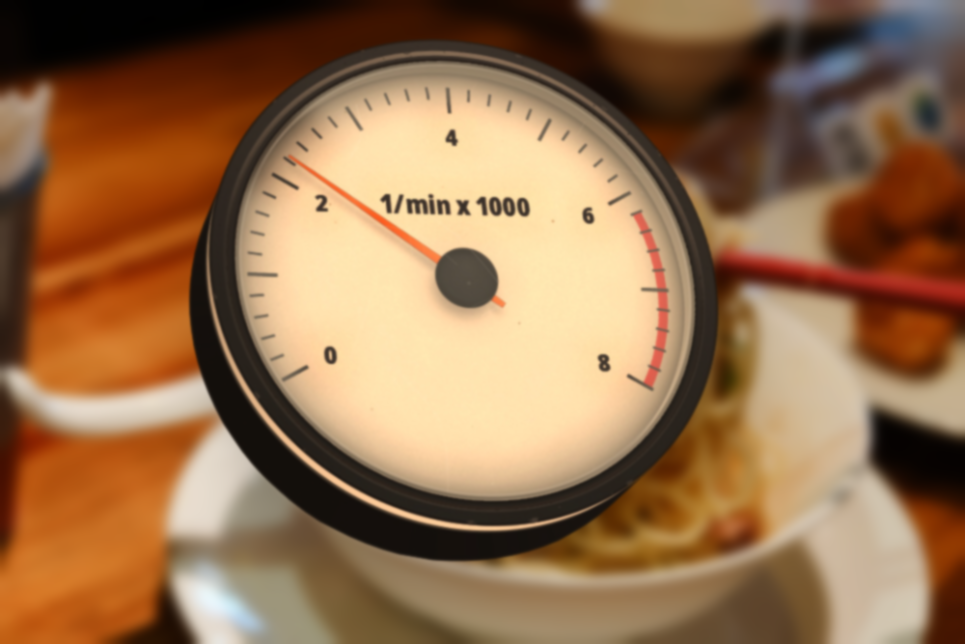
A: 2200 rpm
